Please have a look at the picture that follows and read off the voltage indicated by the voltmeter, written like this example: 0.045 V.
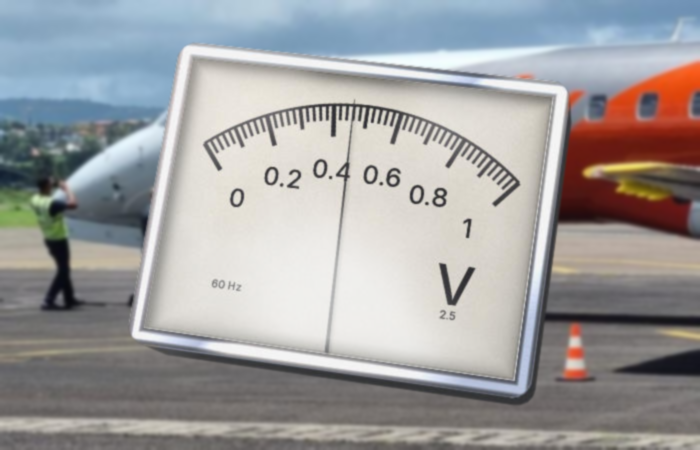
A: 0.46 V
